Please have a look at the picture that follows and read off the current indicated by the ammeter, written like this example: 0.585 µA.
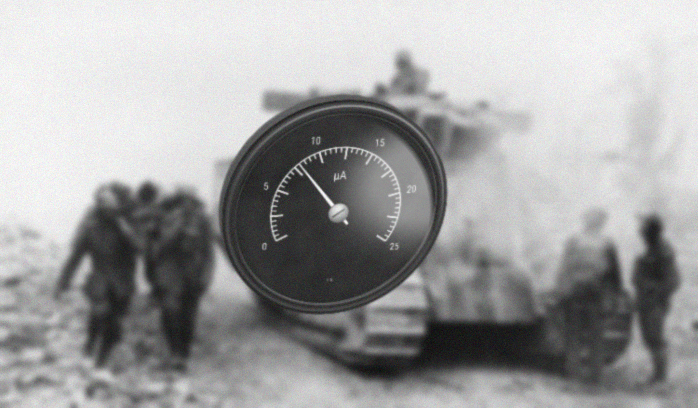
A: 8 µA
